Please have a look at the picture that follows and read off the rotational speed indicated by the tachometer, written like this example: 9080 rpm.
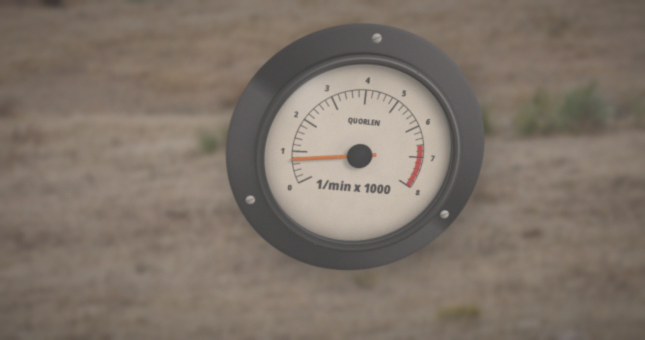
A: 800 rpm
